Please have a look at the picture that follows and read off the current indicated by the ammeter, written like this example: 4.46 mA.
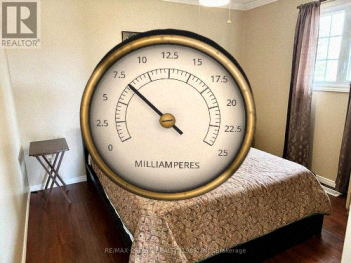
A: 7.5 mA
